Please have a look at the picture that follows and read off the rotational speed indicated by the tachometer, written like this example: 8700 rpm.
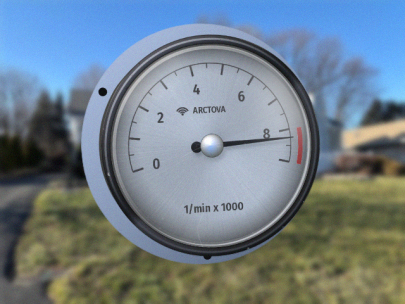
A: 8250 rpm
